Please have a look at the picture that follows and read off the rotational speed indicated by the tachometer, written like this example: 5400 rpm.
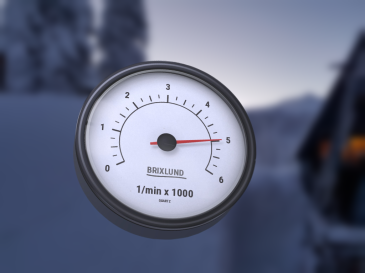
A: 5000 rpm
